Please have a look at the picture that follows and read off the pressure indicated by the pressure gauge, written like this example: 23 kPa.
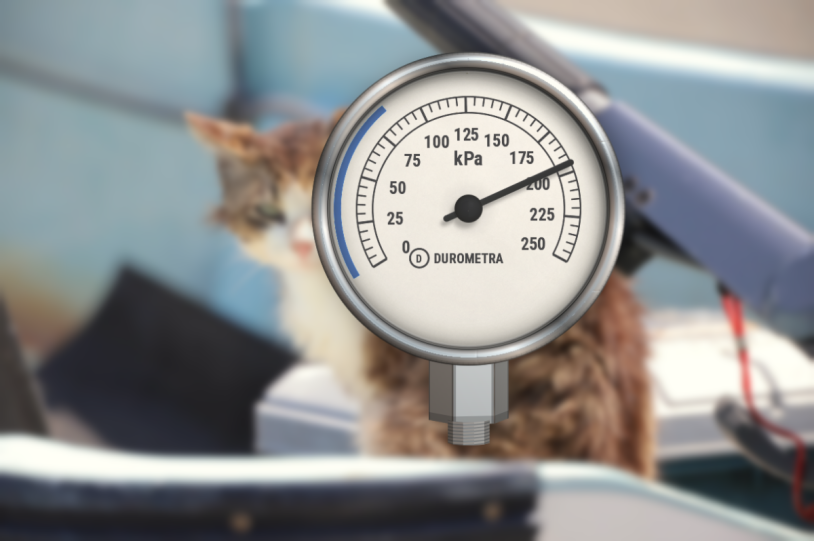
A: 195 kPa
